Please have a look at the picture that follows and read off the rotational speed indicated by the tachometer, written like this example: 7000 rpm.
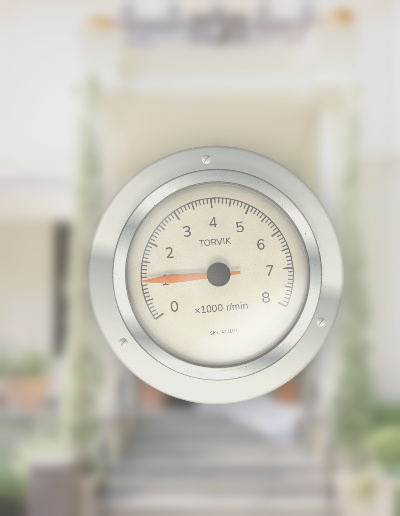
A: 1000 rpm
